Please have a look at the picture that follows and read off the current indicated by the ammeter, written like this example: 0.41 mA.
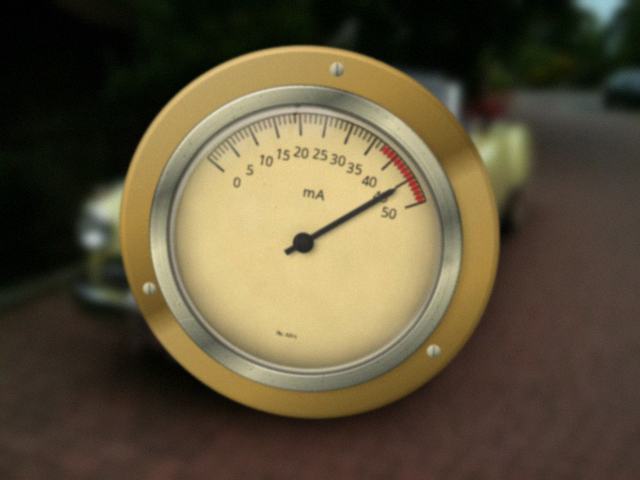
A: 45 mA
